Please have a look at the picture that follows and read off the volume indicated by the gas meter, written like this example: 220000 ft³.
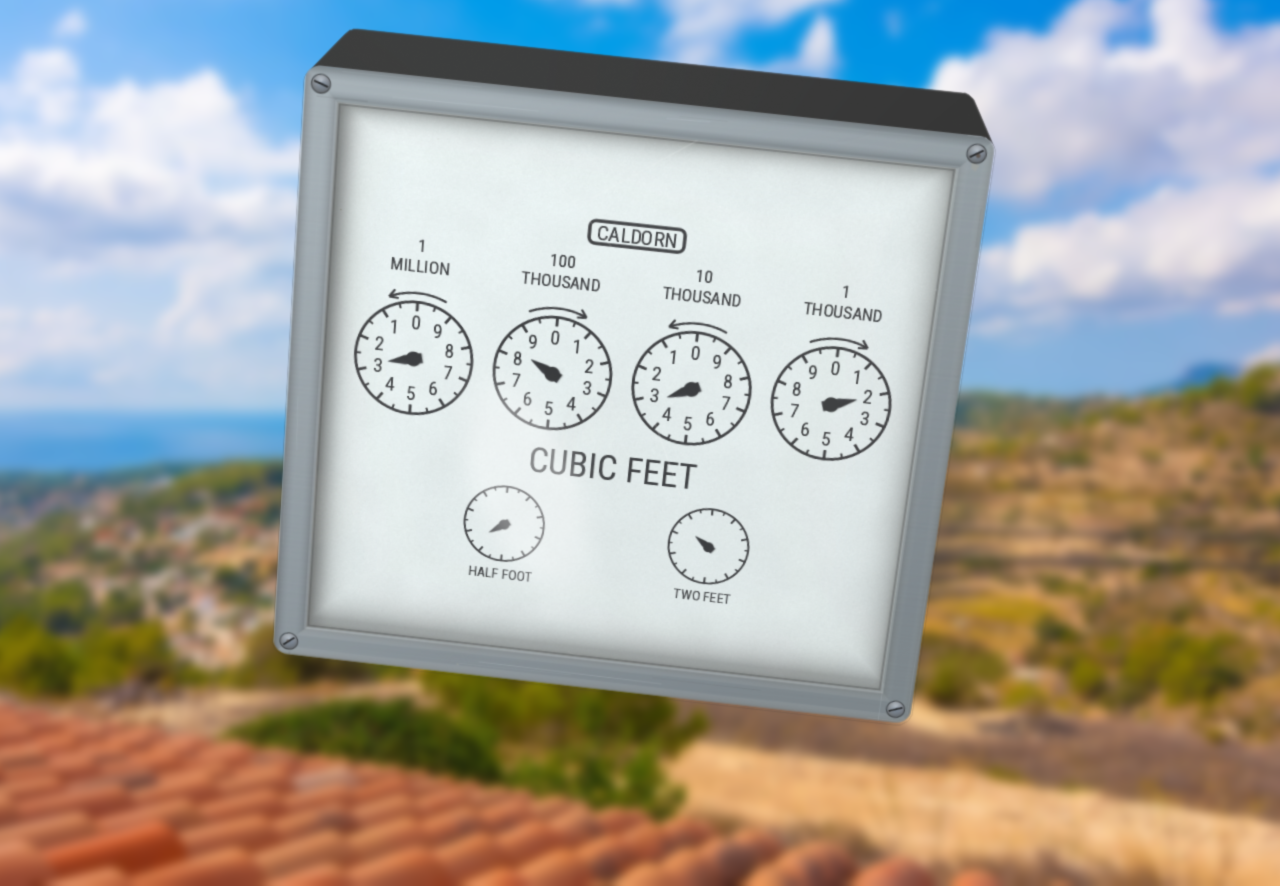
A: 283200 ft³
